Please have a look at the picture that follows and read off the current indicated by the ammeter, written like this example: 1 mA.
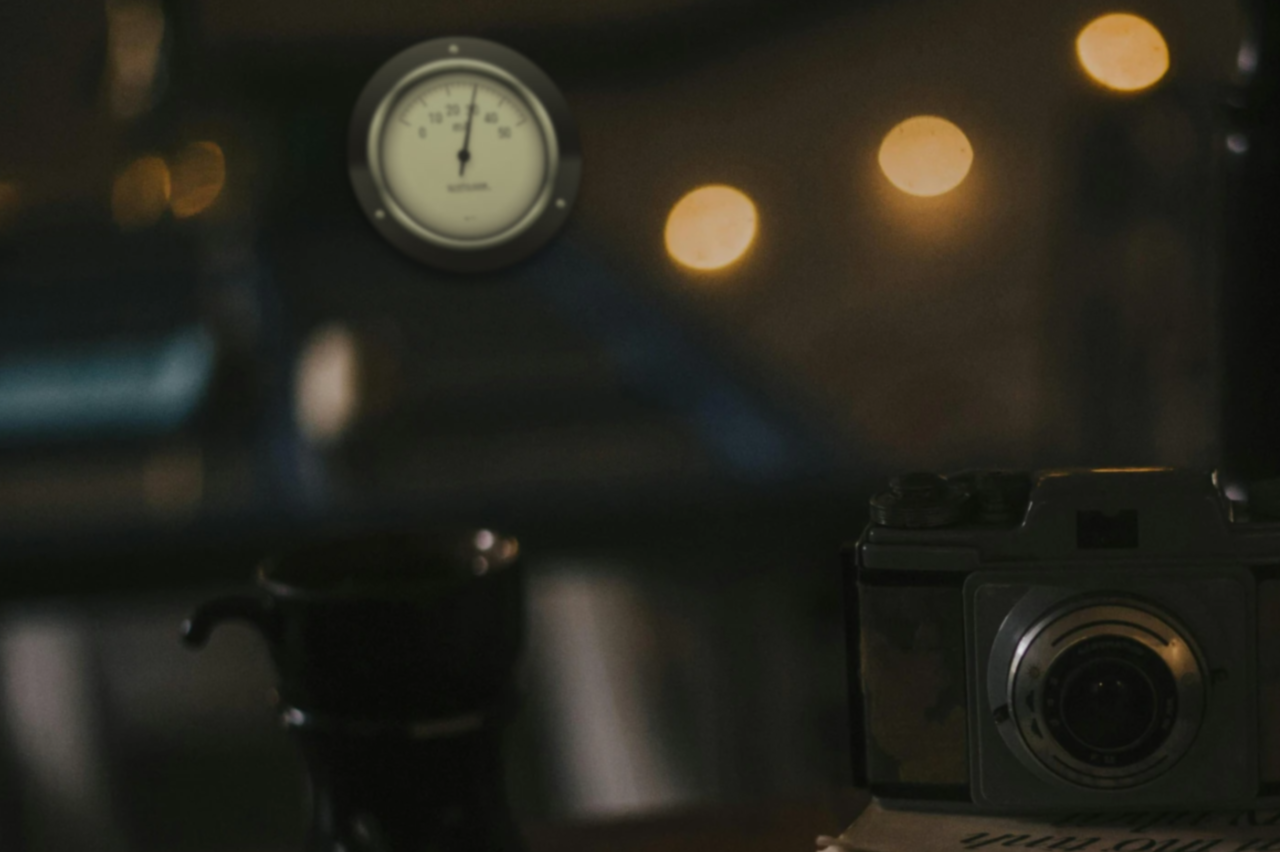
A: 30 mA
